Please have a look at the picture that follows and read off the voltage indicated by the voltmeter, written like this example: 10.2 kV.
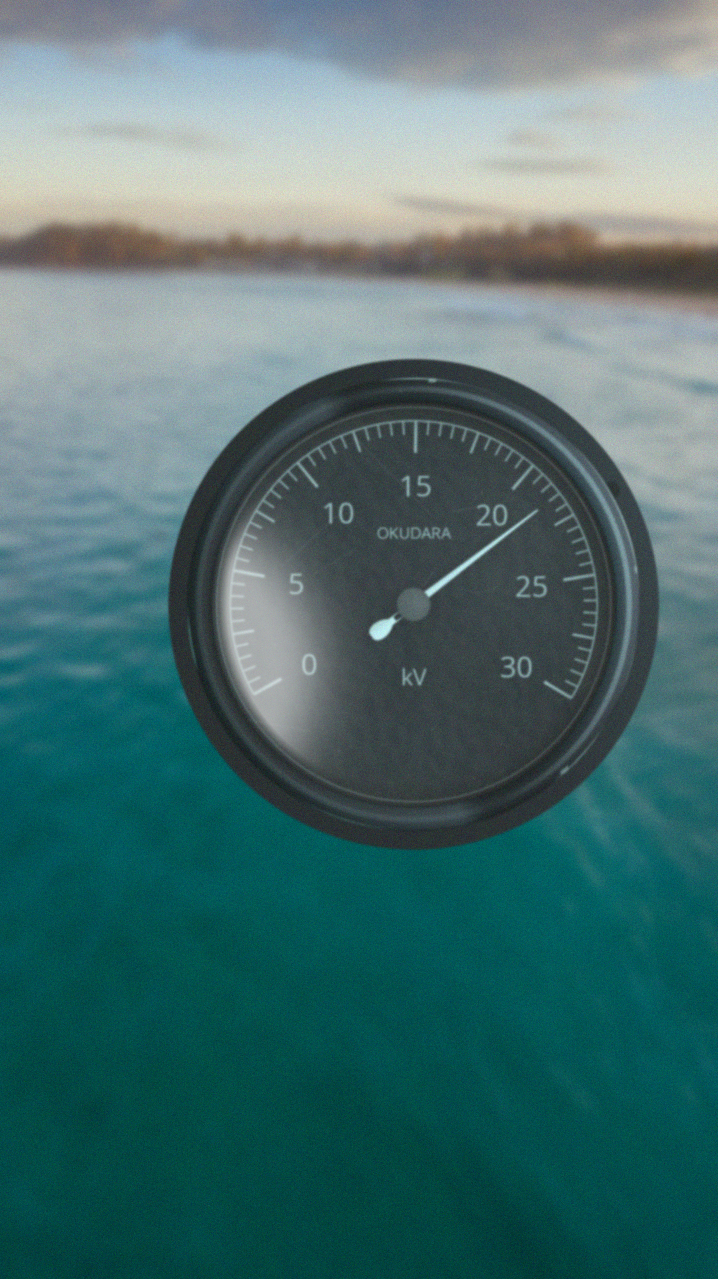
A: 21.5 kV
